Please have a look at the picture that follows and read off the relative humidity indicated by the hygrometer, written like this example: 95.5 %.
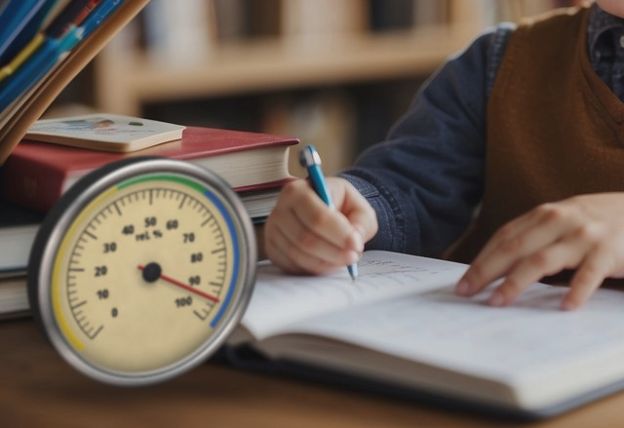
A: 94 %
